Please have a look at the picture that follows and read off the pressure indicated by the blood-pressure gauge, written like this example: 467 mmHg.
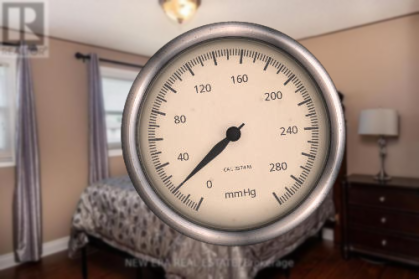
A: 20 mmHg
